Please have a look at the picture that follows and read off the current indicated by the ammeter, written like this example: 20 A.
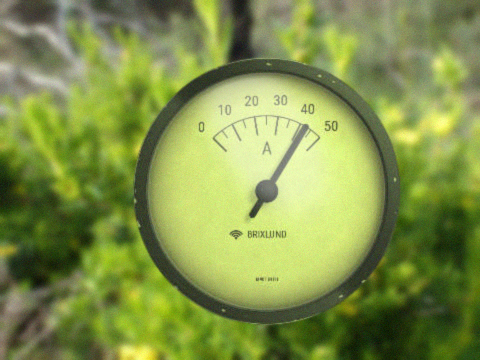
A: 42.5 A
